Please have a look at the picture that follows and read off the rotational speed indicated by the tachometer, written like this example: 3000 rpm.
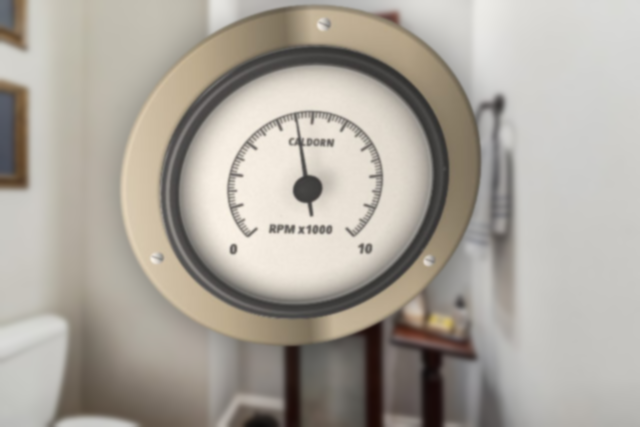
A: 4500 rpm
